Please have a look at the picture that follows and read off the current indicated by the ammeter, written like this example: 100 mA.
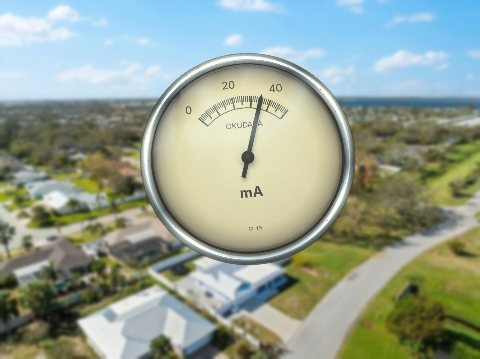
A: 35 mA
